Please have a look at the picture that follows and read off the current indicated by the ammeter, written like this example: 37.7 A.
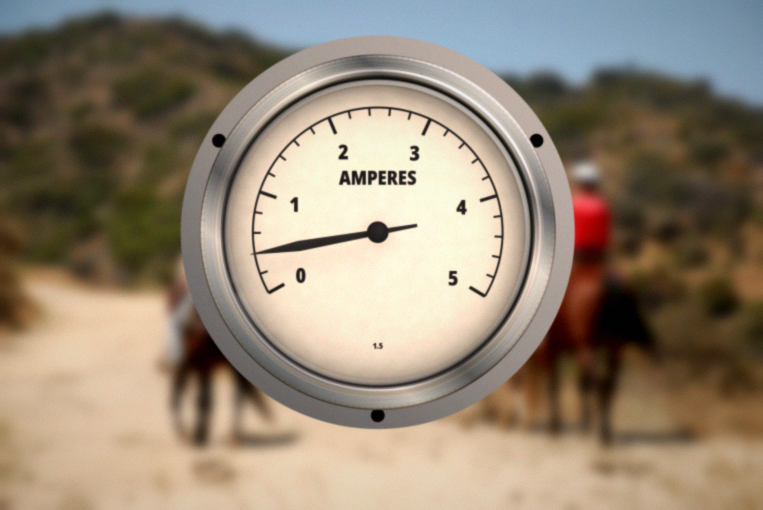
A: 0.4 A
